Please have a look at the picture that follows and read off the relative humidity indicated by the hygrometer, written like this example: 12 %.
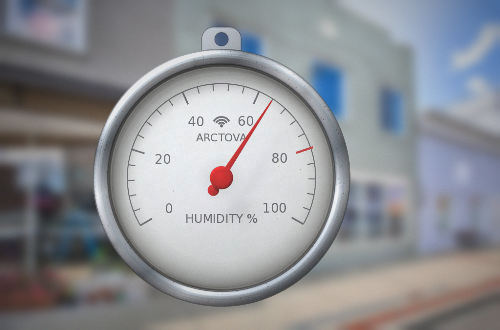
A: 64 %
